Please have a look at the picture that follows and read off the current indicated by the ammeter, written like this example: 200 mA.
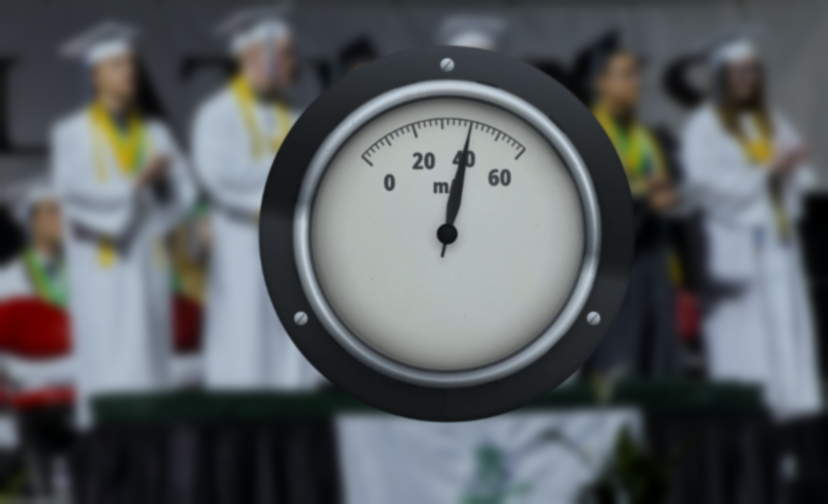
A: 40 mA
